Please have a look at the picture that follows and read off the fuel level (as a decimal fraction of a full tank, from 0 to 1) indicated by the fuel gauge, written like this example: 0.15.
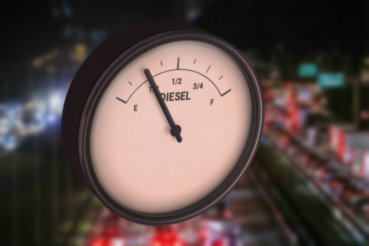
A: 0.25
